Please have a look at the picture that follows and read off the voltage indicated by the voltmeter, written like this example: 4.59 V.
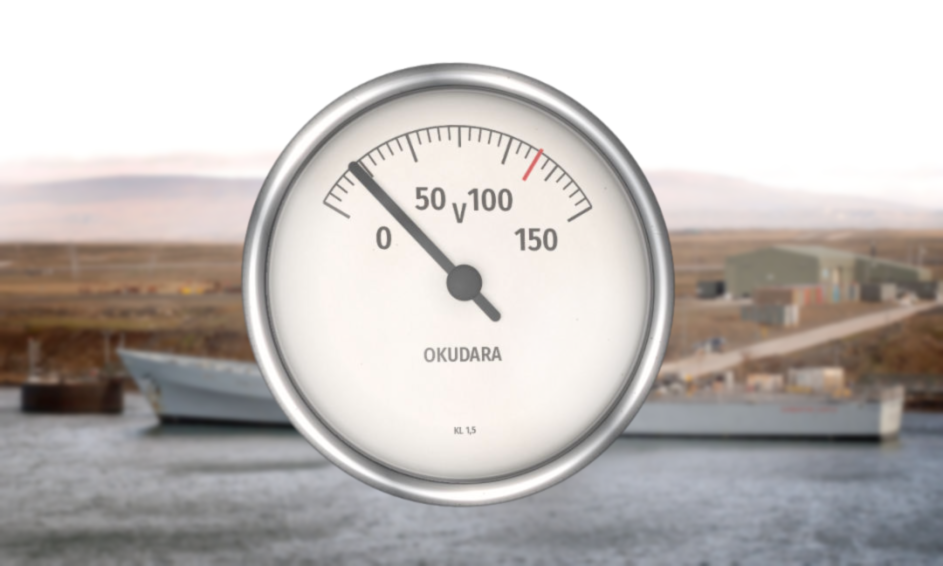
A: 20 V
